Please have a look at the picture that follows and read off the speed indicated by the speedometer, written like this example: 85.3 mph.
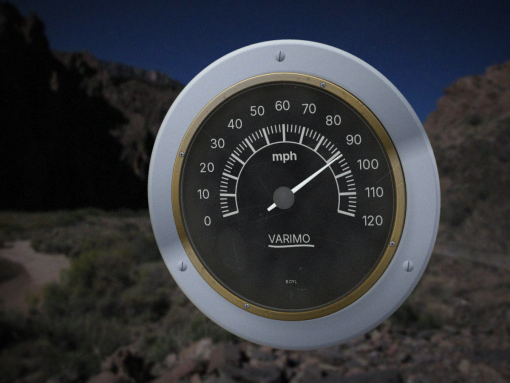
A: 92 mph
